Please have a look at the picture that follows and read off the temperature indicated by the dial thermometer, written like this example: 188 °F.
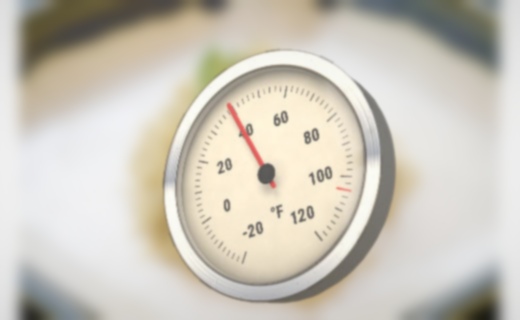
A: 40 °F
